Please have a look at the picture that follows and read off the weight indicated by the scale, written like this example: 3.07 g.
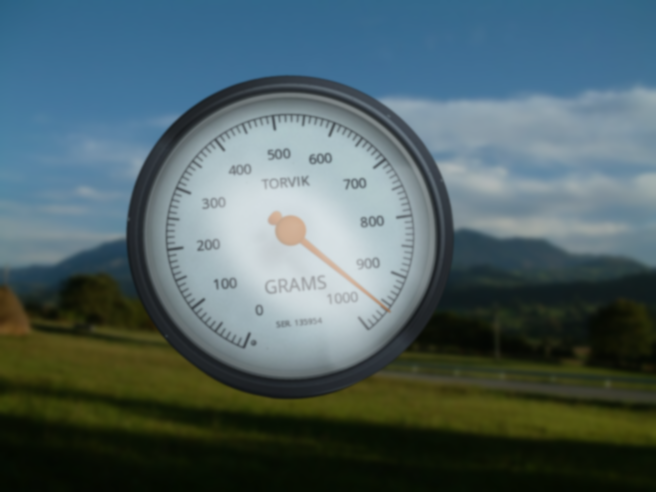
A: 960 g
